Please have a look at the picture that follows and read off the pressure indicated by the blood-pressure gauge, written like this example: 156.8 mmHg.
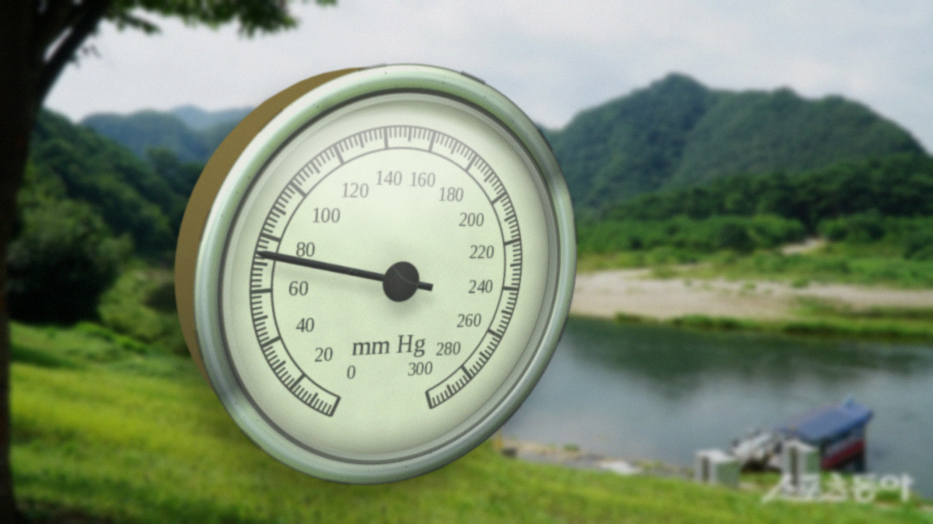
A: 74 mmHg
